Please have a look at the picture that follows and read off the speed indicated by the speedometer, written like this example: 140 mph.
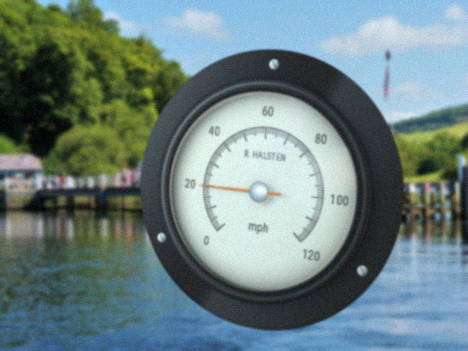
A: 20 mph
